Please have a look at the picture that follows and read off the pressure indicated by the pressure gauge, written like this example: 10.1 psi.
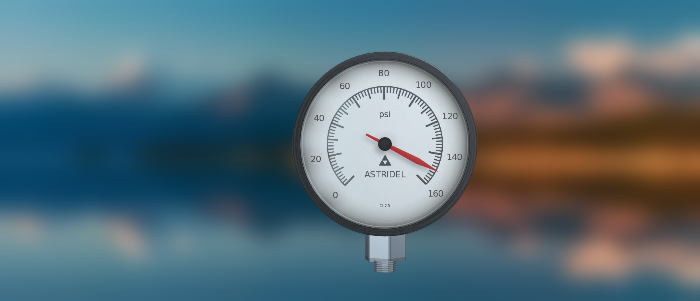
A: 150 psi
